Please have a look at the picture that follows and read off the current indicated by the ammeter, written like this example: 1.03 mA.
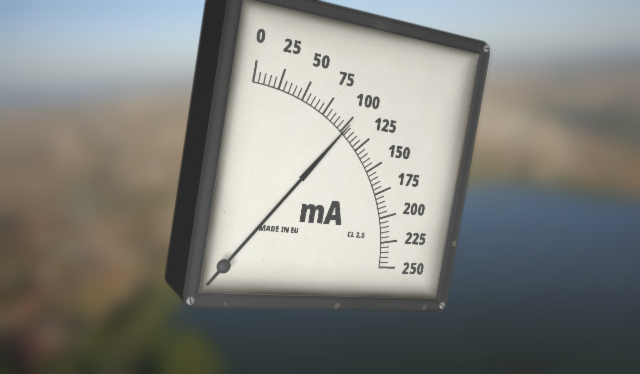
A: 100 mA
